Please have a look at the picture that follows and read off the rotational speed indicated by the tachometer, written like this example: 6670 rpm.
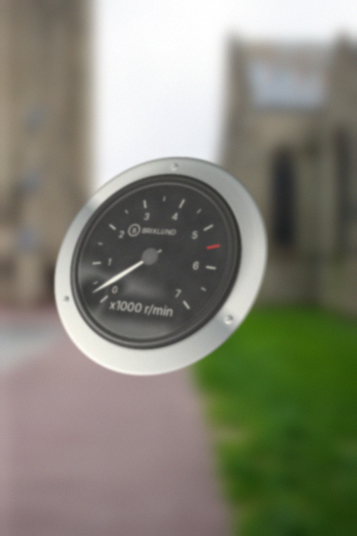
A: 250 rpm
